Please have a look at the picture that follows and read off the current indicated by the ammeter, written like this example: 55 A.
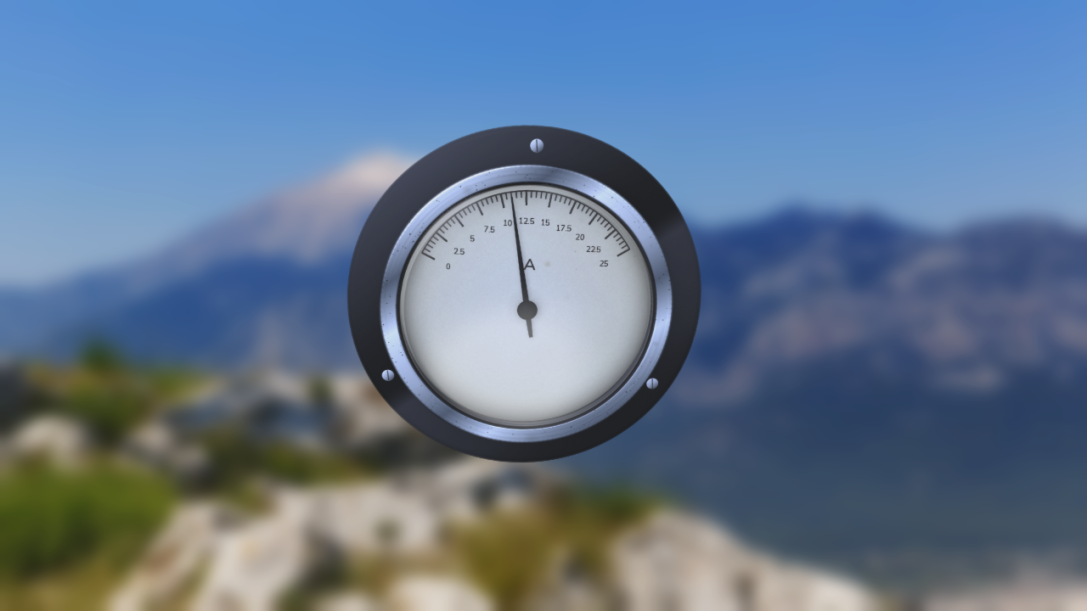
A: 11 A
